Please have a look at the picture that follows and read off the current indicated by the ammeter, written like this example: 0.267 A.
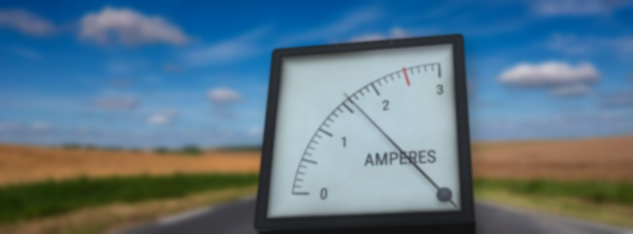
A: 1.6 A
